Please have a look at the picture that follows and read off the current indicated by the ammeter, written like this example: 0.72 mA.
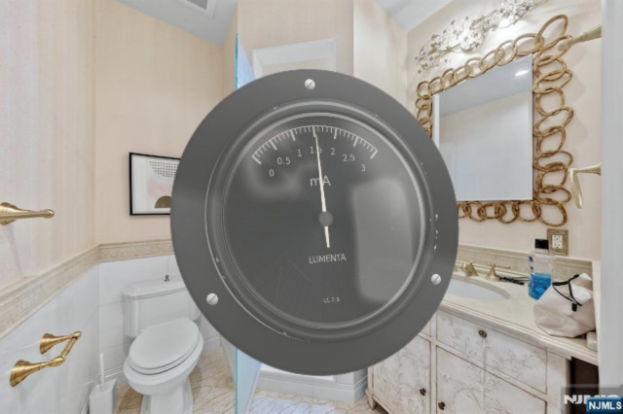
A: 1.5 mA
